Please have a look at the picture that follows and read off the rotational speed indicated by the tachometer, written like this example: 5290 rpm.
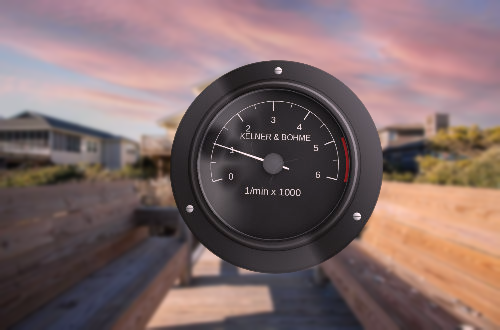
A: 1000 rpm
